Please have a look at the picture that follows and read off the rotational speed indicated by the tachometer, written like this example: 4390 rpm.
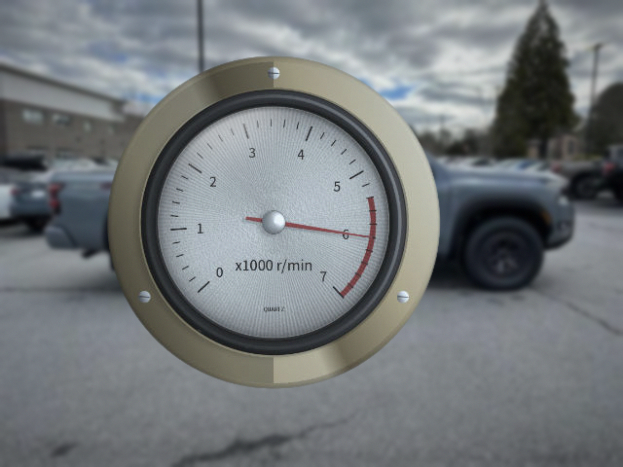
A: 6000 rpm
